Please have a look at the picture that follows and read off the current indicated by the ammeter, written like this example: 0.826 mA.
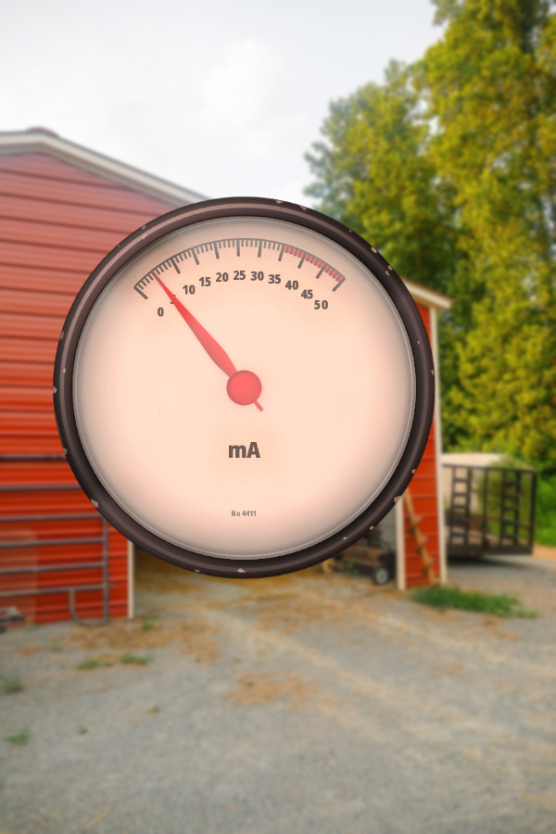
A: 5 mA
